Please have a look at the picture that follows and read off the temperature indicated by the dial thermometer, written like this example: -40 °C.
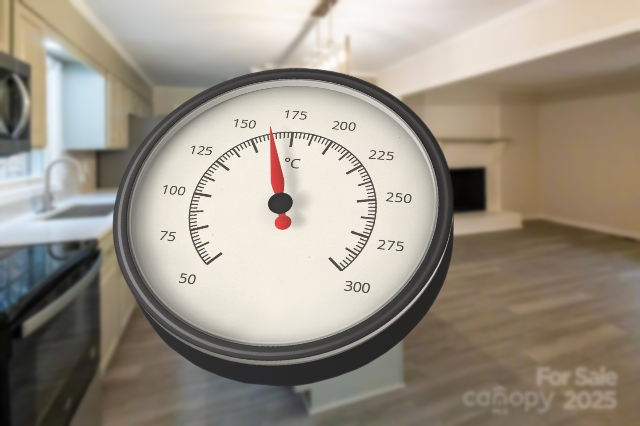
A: 162.5 °C
